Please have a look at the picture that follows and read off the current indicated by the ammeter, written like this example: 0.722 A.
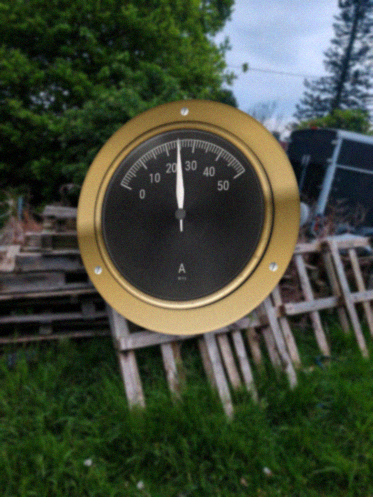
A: 25 A
